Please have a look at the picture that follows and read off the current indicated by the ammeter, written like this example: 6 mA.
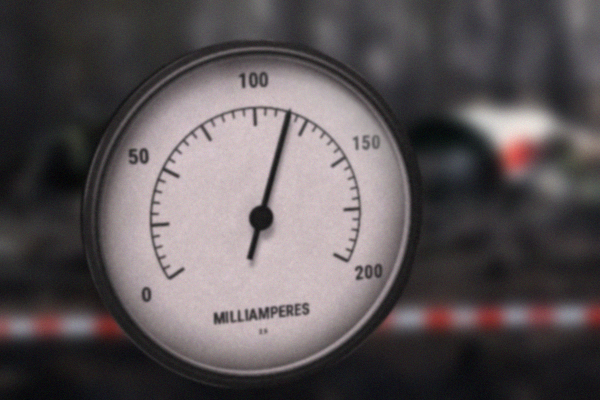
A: 115 mA
